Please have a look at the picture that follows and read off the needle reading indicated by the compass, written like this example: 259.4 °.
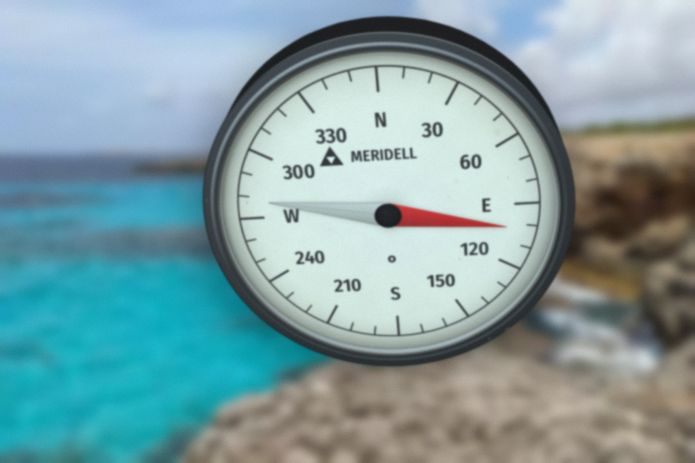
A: 100 °
